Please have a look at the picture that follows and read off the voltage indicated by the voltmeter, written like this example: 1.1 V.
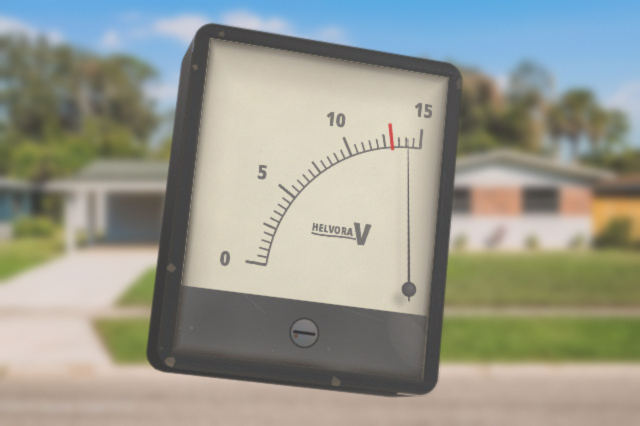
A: 14 V
